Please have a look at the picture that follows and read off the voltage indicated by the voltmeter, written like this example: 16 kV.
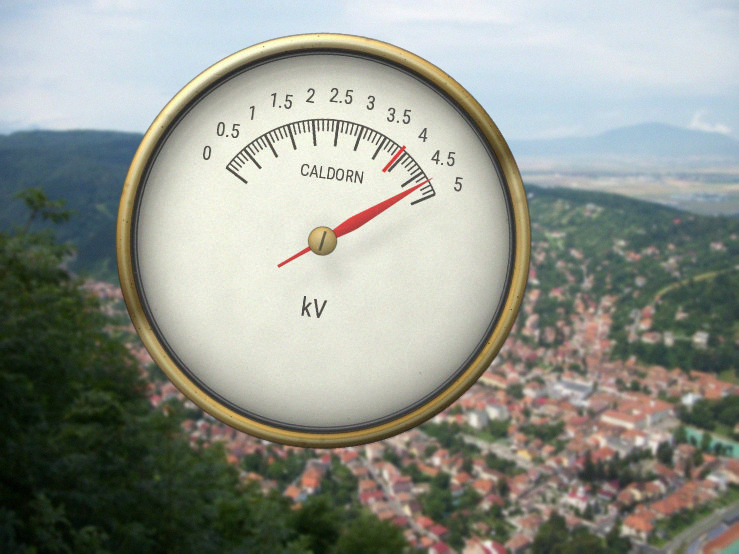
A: 4.7 kV
